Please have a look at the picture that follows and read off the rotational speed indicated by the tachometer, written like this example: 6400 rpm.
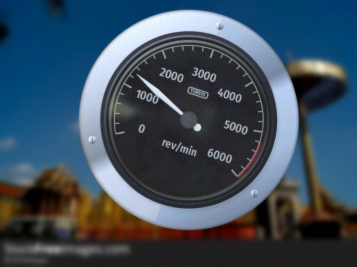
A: 1300 rpm
